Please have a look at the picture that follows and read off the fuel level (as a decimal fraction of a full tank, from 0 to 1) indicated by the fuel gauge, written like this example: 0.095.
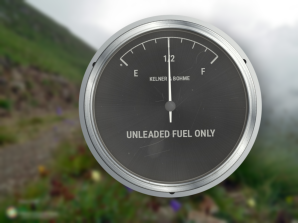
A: 0.5
